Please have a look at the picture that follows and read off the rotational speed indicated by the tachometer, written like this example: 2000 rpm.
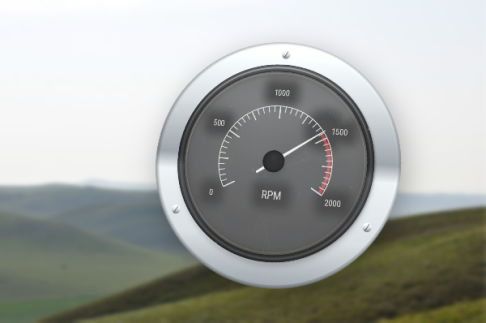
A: 1450 rpm
